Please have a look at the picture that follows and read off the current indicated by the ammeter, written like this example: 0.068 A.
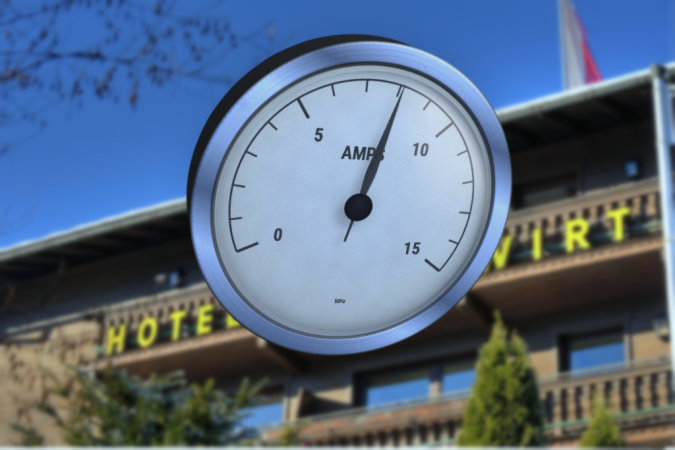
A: 8 A
